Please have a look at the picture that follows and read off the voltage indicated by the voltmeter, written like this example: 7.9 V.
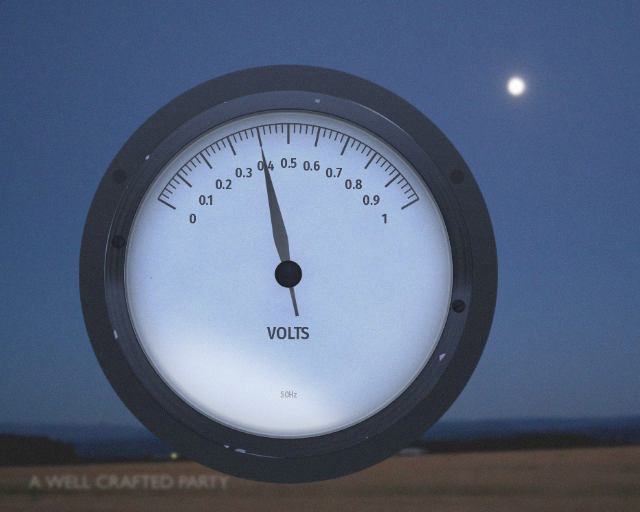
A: 0.4 V
